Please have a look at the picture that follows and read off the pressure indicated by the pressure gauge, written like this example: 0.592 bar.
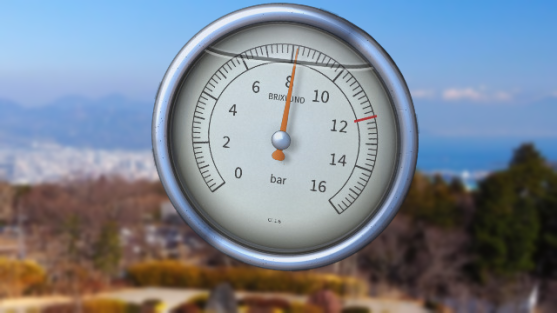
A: 8.2 bar
